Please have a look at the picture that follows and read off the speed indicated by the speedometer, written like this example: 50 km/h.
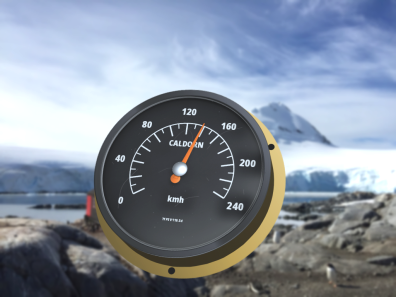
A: 140 km/h
